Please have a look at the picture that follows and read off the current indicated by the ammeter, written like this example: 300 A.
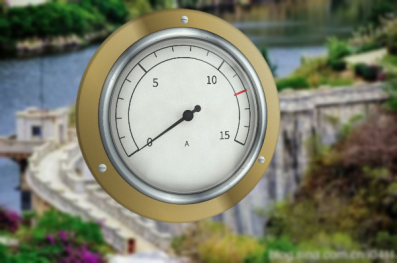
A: 0 A
